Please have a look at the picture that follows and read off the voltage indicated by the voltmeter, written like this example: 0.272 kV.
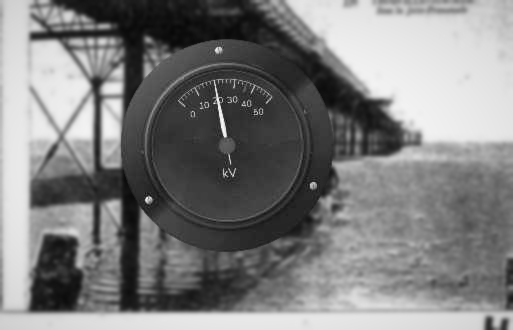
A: 20 kV
